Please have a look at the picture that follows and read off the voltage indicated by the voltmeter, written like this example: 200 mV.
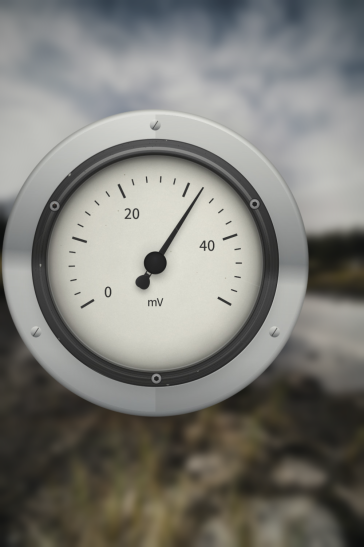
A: 32 mV
